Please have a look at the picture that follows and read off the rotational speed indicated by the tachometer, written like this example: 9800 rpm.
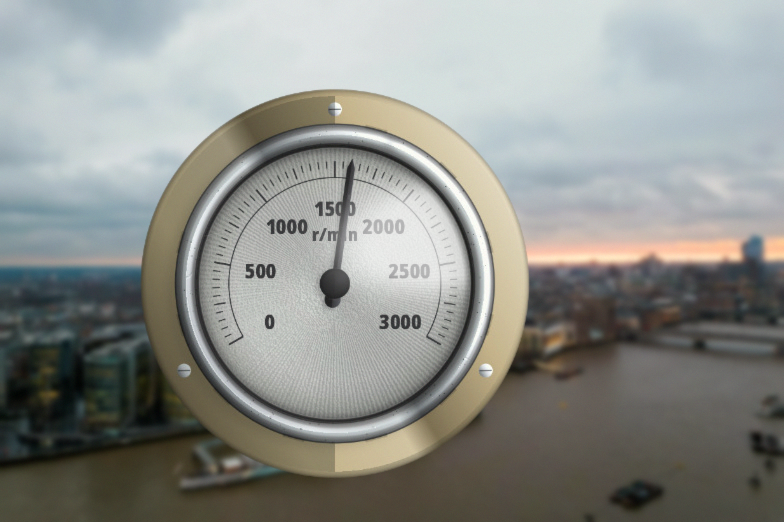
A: 1600 rpm
